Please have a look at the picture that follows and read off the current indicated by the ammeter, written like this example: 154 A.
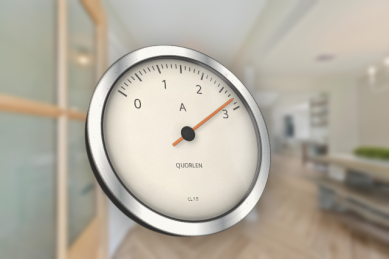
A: 2.8 A
